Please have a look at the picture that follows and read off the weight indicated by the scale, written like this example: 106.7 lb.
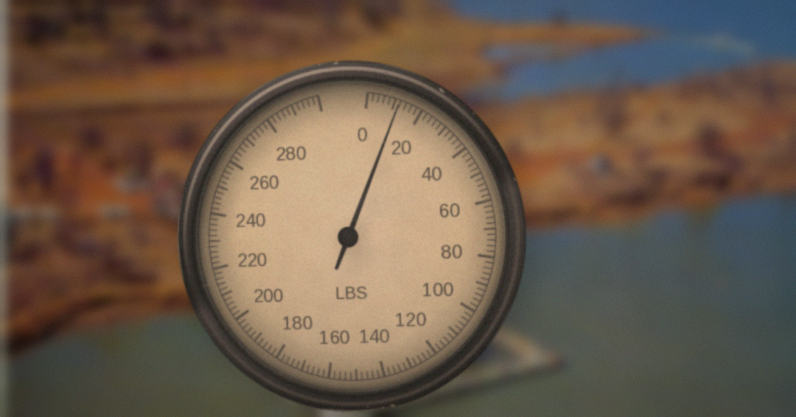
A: 12 lb
